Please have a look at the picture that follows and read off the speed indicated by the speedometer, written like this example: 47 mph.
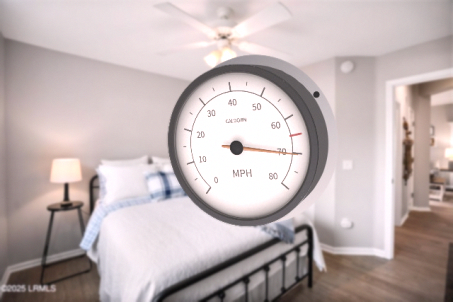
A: 70 mph
